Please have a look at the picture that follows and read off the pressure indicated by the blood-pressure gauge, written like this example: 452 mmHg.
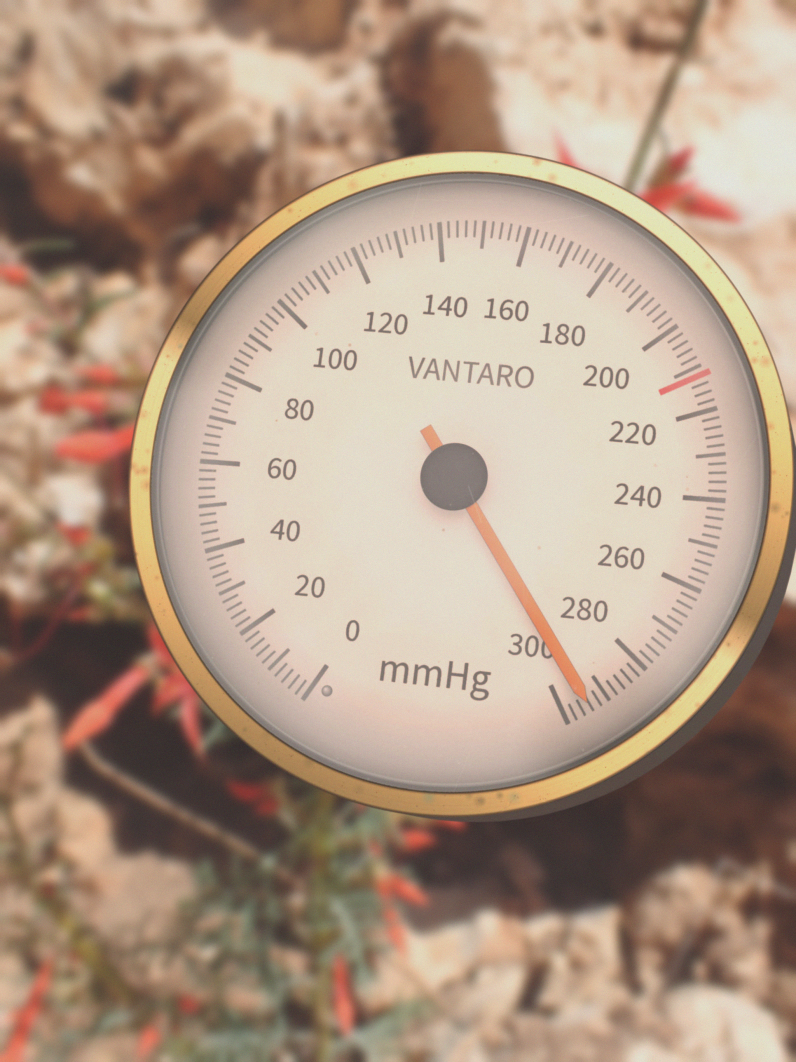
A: 294 mmHg
